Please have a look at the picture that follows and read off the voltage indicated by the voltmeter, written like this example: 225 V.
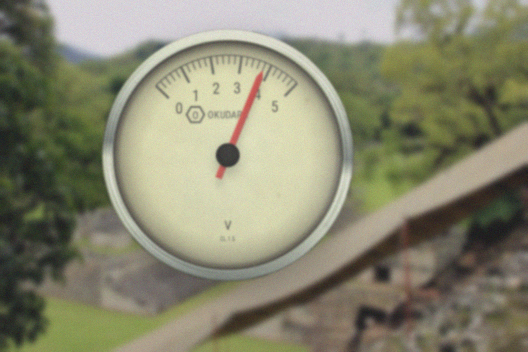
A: 3.8 V
